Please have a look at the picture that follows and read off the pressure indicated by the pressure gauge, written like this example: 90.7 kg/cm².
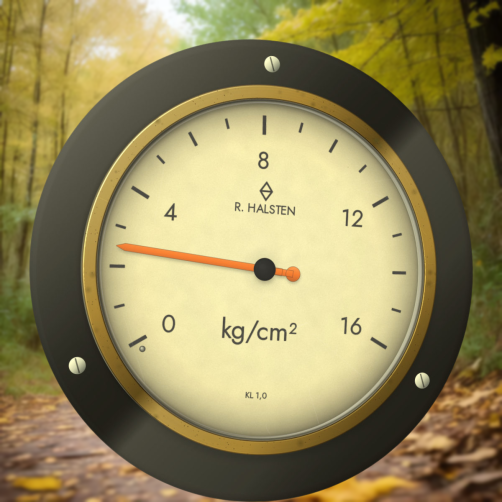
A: 2.5 kg/cm²
